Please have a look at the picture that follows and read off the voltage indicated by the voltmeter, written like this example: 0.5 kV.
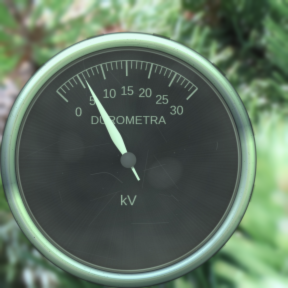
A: 6 kV
